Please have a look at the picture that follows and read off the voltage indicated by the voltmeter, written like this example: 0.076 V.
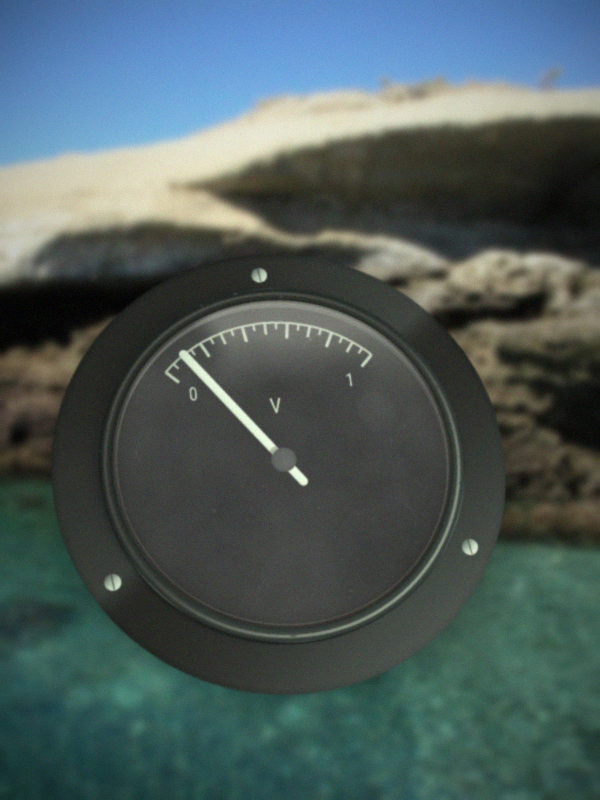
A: 0.1 V
